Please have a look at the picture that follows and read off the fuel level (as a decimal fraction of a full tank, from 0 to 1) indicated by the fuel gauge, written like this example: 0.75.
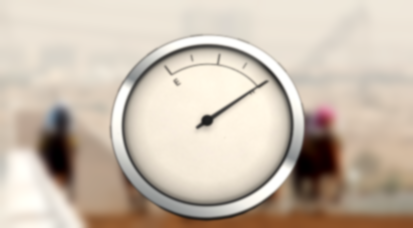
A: 1
